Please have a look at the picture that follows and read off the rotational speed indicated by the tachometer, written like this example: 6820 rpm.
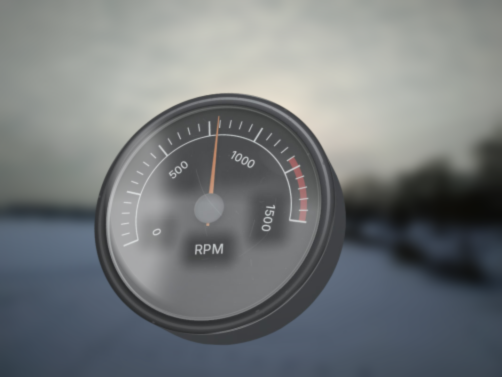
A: 800 rpm
